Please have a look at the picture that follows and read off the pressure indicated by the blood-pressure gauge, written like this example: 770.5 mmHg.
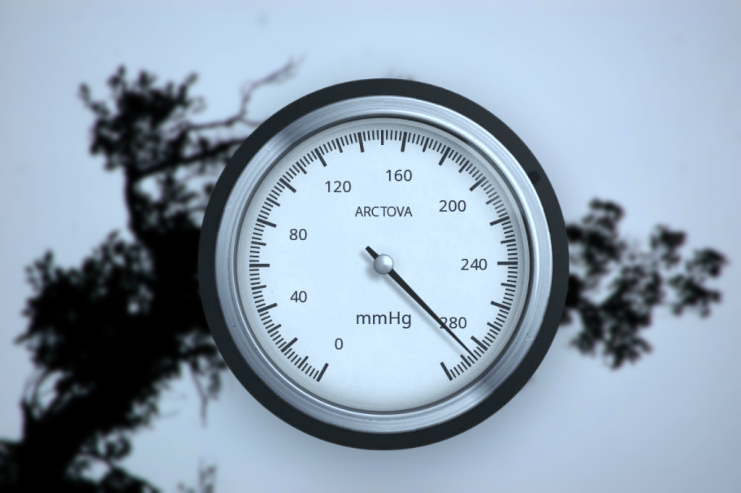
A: 286 mmHg
